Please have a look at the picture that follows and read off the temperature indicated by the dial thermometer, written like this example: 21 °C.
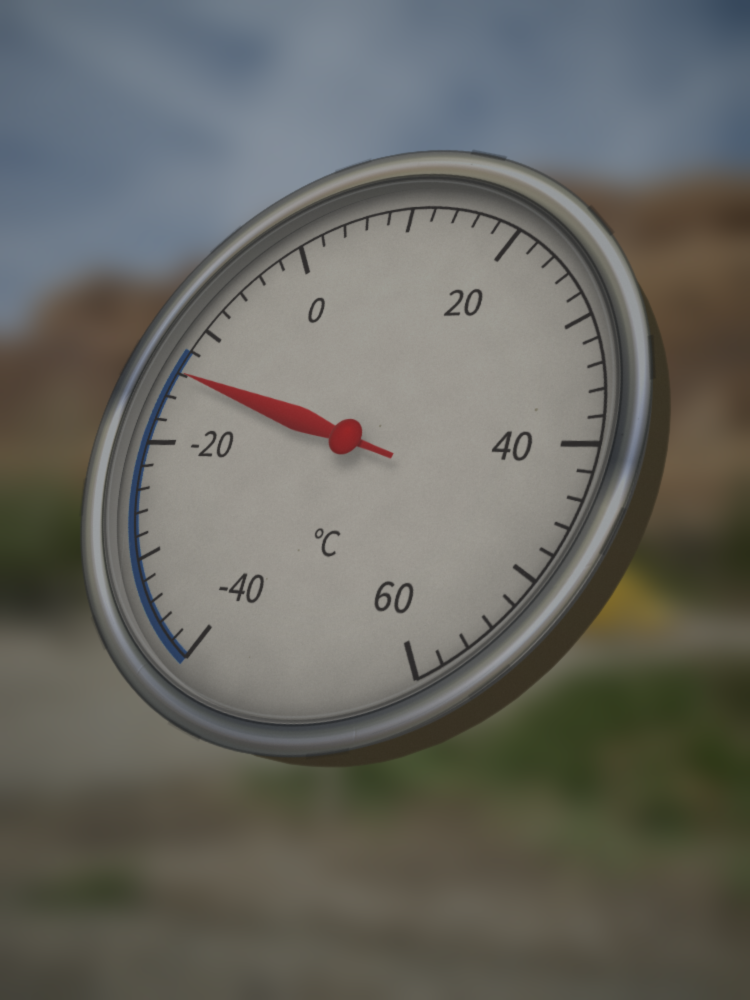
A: -14 °C
